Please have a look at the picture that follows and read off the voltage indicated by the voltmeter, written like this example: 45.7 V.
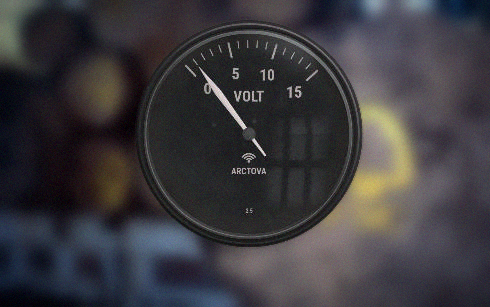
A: 1 V
